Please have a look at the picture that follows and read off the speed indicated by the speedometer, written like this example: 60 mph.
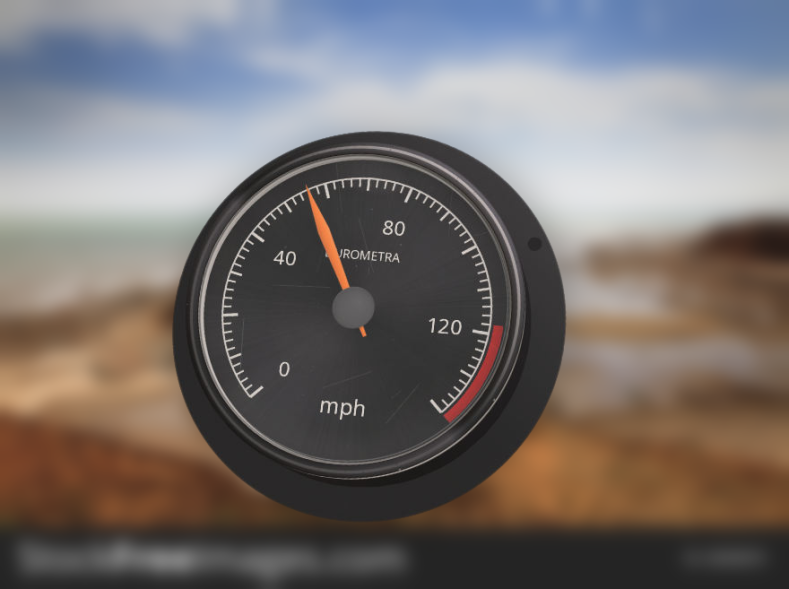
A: 56 mph
